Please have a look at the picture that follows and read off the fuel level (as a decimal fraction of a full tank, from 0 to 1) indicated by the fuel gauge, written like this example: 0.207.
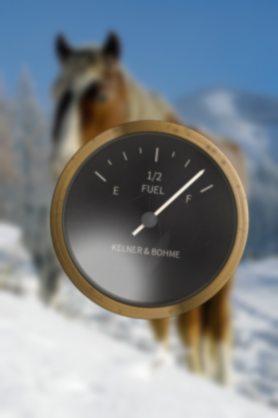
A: 0.875
